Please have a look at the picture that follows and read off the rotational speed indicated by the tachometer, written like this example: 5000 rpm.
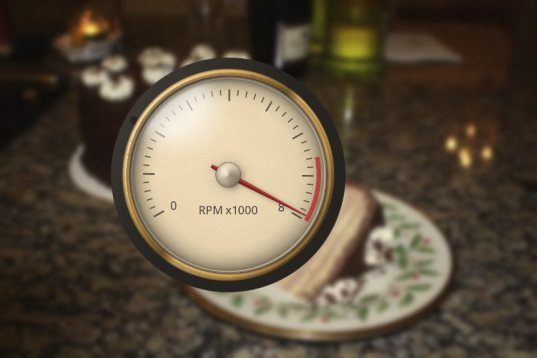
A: 7900 rpm
